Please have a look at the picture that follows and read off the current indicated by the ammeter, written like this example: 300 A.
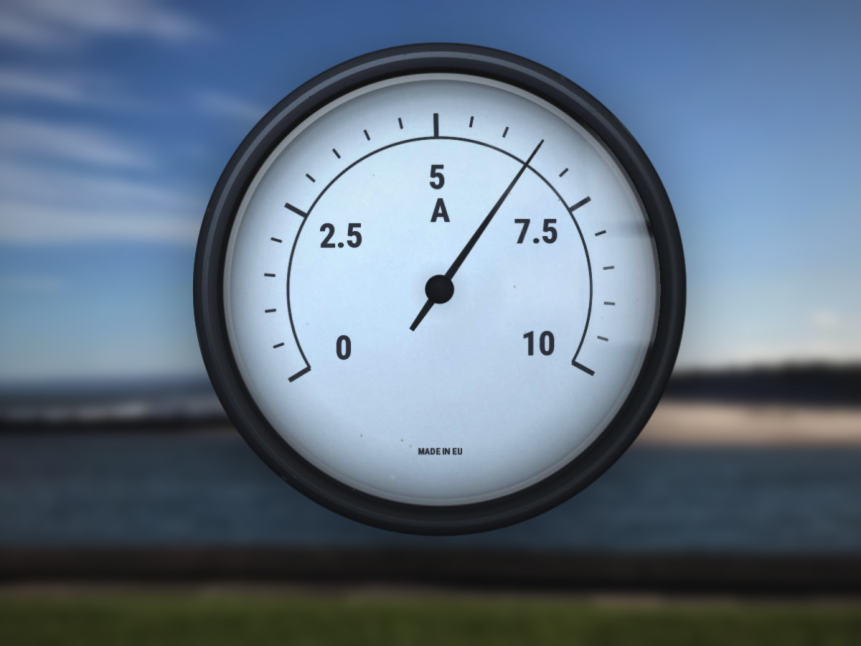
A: 6.5 A
